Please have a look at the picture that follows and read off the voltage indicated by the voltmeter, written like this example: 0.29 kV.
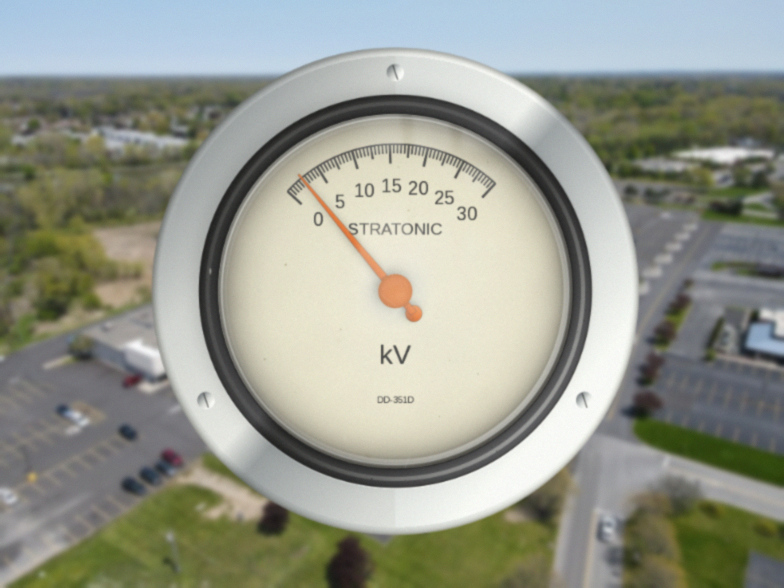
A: 2.5 kV
